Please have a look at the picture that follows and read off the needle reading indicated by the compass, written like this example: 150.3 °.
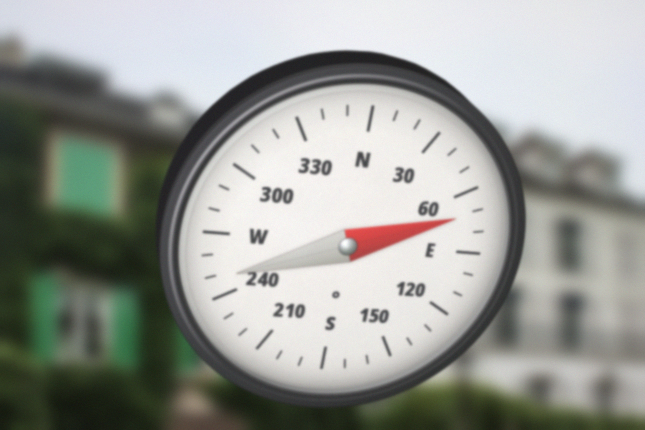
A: 70 °
